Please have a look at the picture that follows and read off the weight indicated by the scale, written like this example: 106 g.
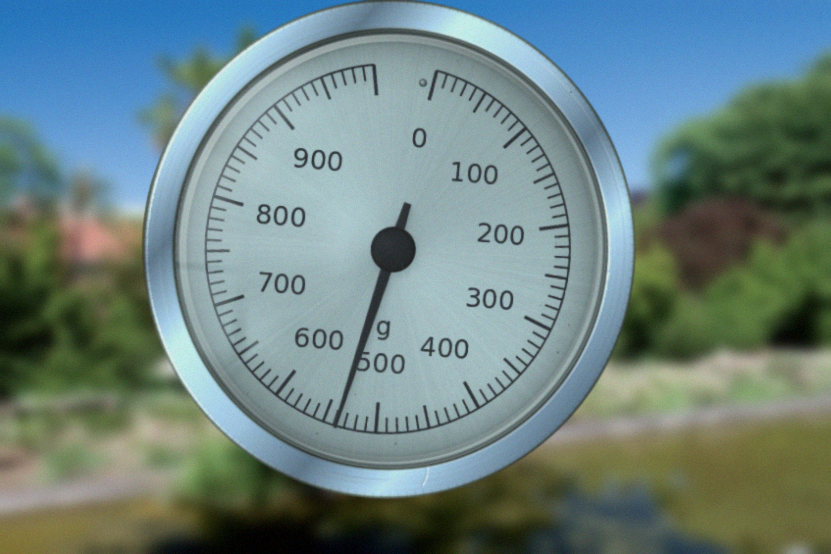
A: 540 g
